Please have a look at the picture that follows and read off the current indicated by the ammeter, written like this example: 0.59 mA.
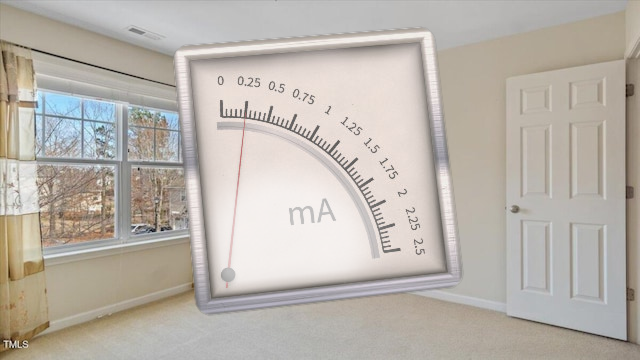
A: 0.25 mA
